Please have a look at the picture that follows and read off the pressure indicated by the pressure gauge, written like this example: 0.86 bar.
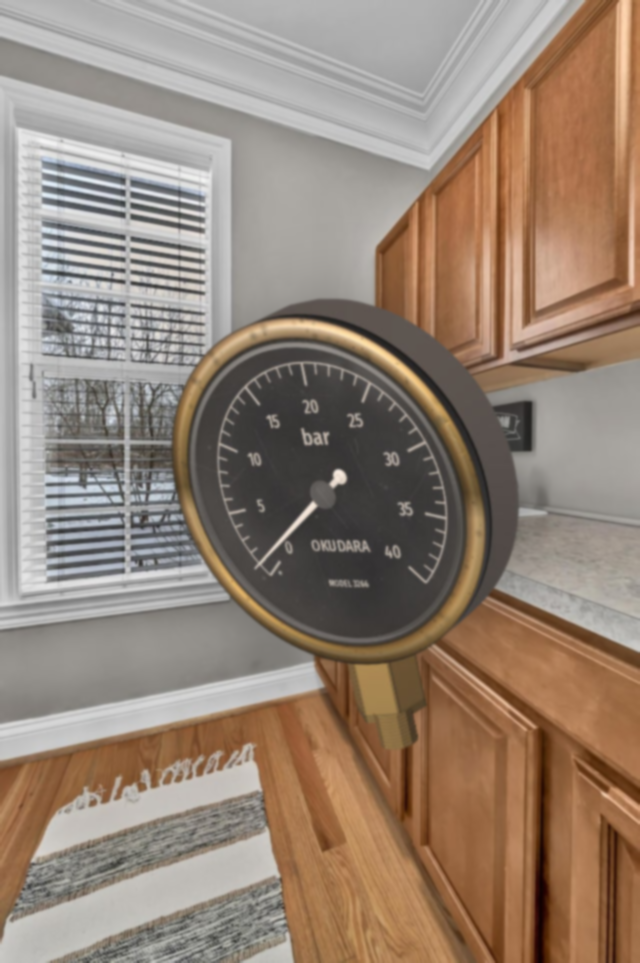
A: 1 bar
